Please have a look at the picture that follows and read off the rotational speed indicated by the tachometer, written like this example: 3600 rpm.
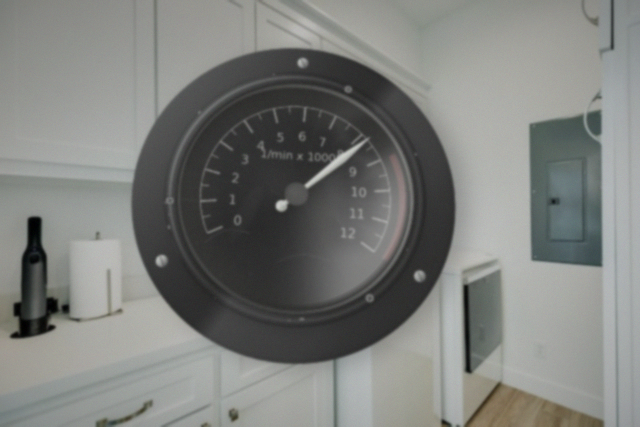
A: 8250 rpm
